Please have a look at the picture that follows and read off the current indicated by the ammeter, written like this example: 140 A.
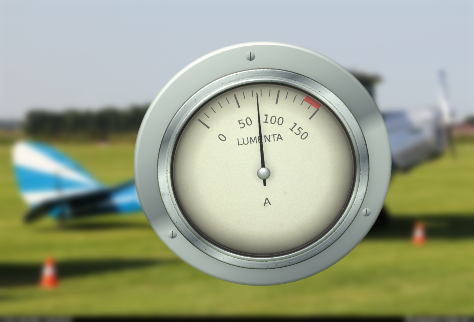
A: 75 A
